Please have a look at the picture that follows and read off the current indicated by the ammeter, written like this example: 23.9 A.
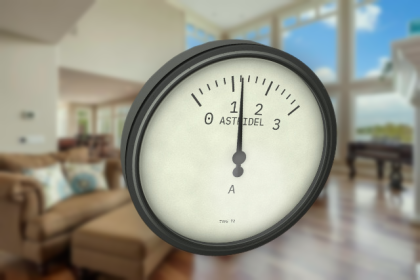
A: 1.2 A
